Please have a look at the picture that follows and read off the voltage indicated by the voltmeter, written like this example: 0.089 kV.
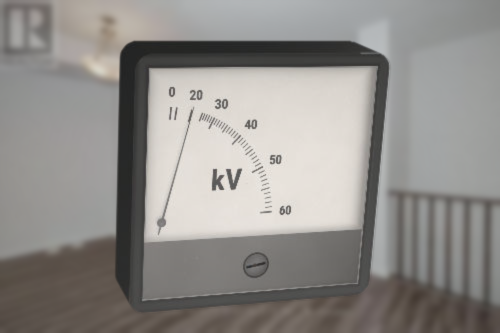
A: 20 kV
